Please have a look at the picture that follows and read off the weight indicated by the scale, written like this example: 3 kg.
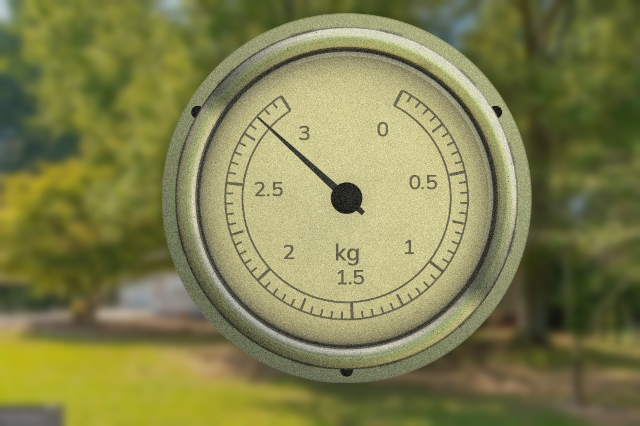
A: 2.85 kg
